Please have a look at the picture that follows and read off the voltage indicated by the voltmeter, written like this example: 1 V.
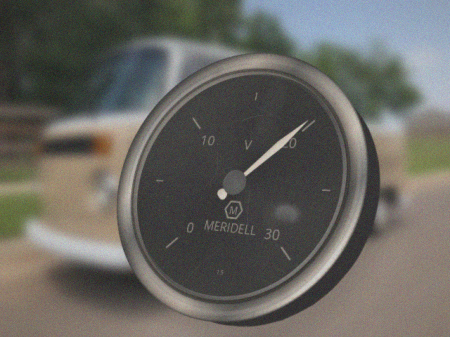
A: 20 V
